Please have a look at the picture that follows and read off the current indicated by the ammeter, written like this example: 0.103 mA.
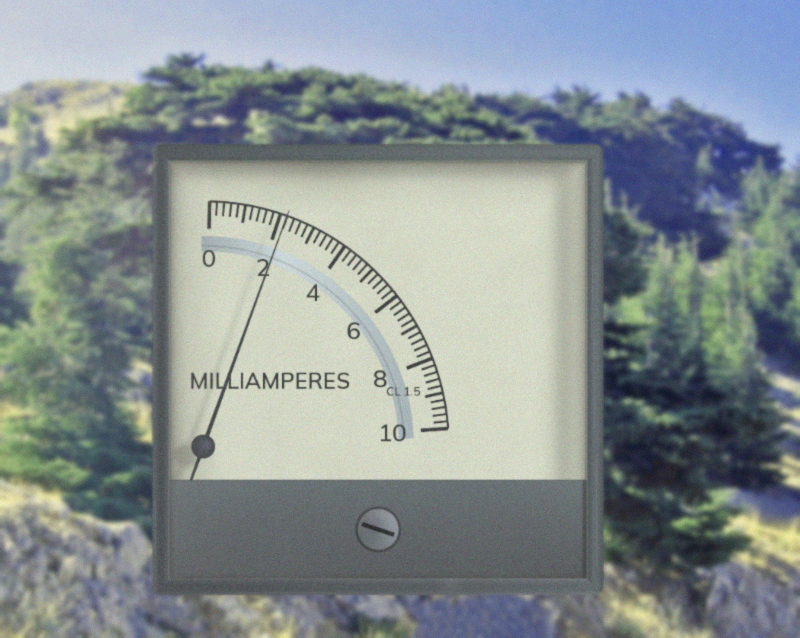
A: 2.2 mA
